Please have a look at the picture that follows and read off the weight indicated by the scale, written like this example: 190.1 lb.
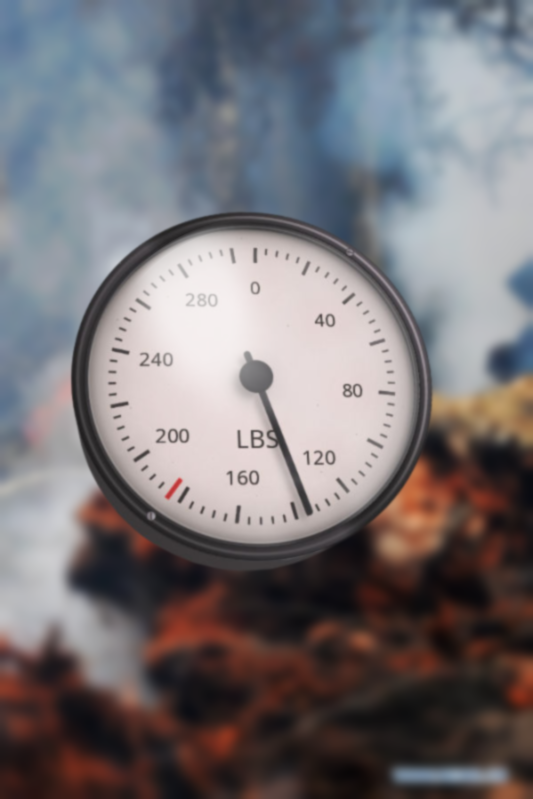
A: 136 lb
